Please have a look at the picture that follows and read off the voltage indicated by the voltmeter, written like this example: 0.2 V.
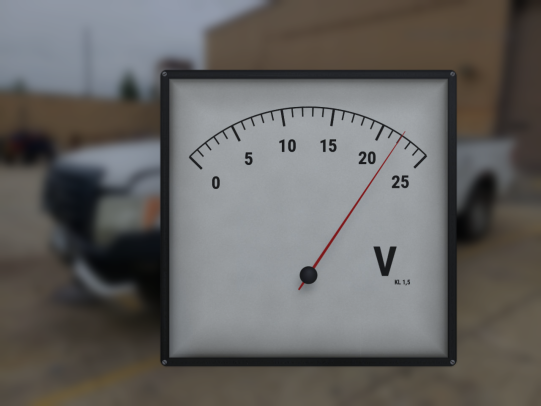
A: 22 V
